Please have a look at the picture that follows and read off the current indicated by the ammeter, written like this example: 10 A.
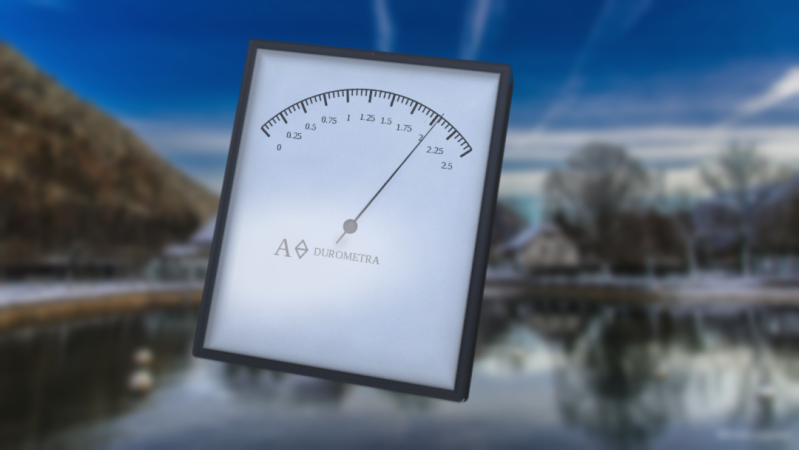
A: 2.05 A
